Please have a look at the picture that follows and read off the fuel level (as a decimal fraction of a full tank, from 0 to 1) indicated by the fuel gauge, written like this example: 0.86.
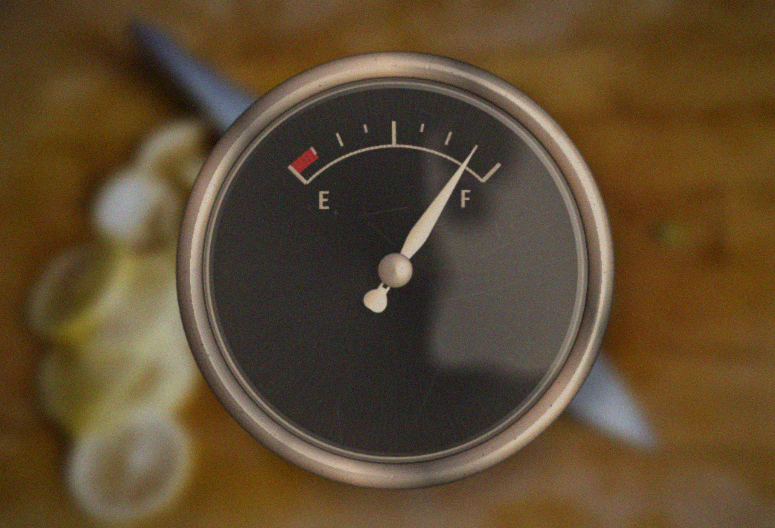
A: 0.875
